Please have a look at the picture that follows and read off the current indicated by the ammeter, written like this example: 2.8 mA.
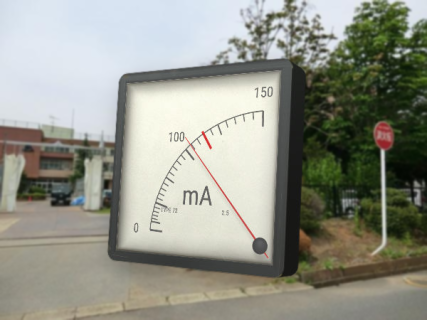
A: 105 mA
